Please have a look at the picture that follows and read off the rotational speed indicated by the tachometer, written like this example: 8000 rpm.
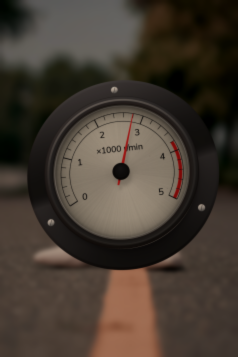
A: 2800 rpm
